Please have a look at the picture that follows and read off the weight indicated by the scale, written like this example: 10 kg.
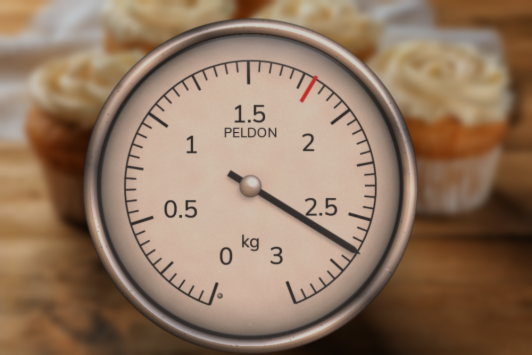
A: 2.65 kg
